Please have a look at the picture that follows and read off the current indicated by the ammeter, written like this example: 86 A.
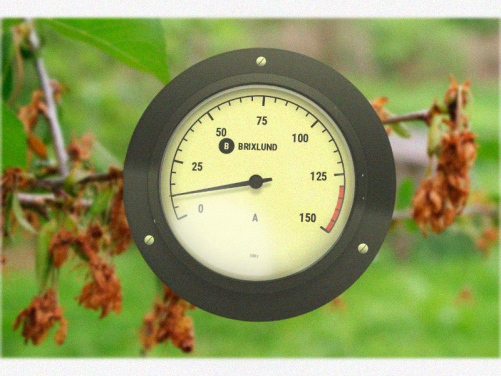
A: 10 A
